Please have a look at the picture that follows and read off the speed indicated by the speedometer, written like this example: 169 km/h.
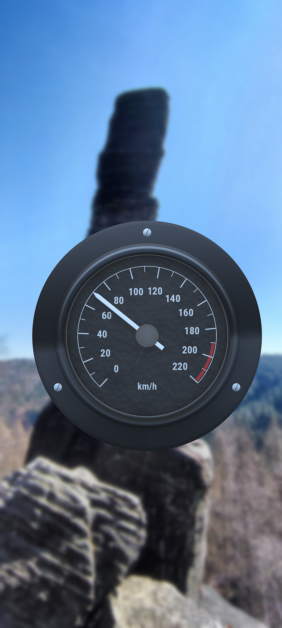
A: 70 km/h
